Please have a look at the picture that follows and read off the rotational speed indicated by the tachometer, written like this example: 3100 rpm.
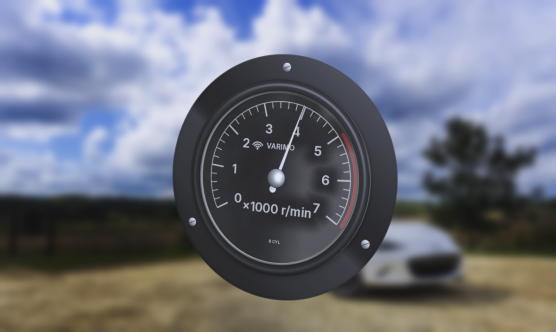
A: 4000 rpm
